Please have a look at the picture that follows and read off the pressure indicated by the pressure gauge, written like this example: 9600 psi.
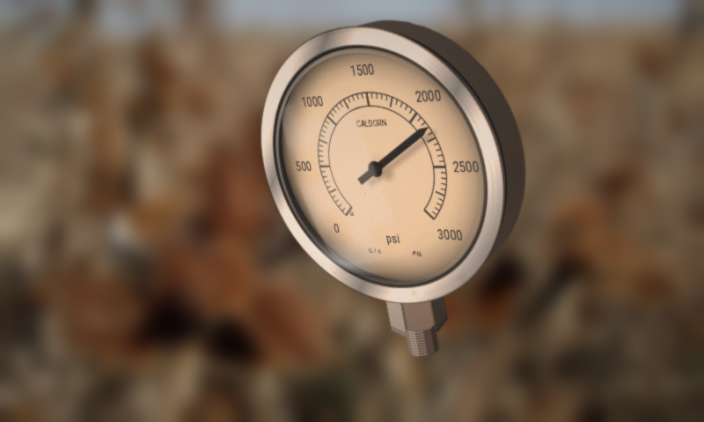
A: 2150 psi
